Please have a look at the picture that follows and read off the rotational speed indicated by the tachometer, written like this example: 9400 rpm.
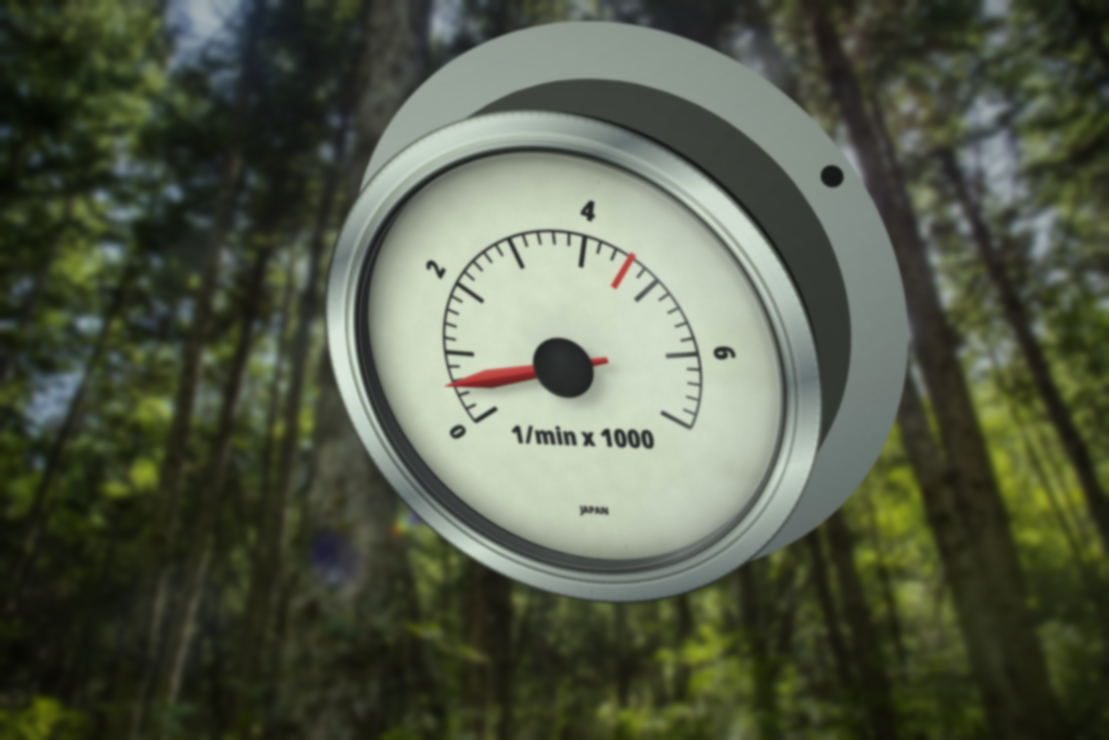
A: 600 rpm
